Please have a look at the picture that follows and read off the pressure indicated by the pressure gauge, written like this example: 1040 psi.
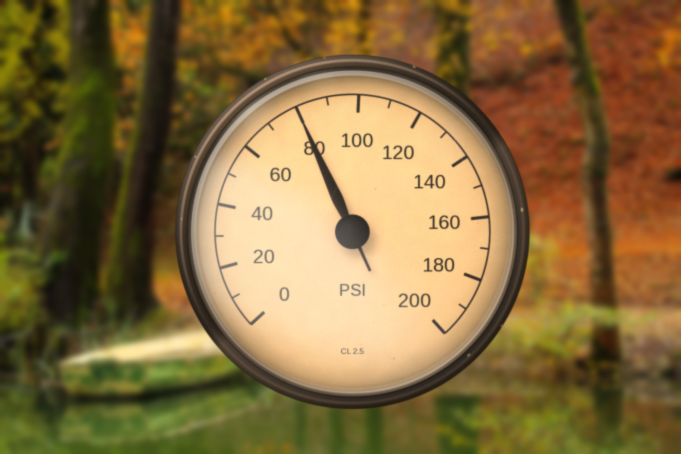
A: 80 psi
